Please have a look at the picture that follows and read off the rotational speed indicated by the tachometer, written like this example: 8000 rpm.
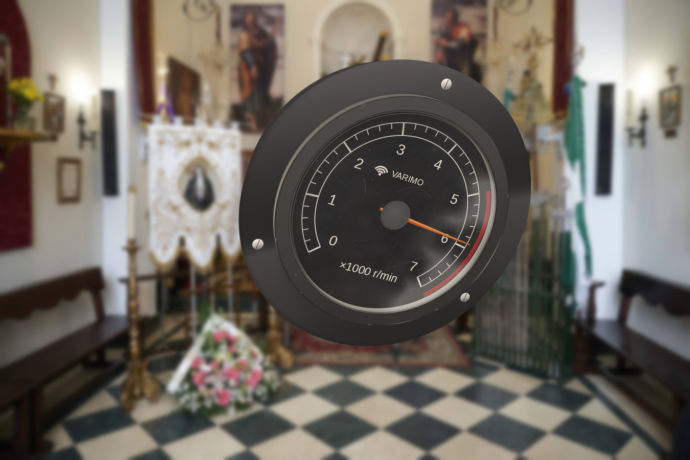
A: 5900 rpm
